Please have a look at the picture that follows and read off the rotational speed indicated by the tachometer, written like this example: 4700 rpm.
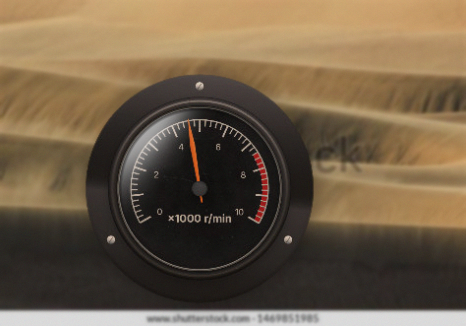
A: 4600 rpm
